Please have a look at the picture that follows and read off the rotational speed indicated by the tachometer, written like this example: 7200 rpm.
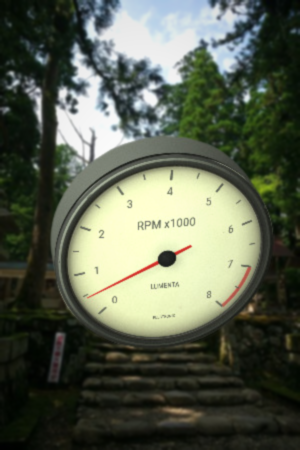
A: 500 rpm
